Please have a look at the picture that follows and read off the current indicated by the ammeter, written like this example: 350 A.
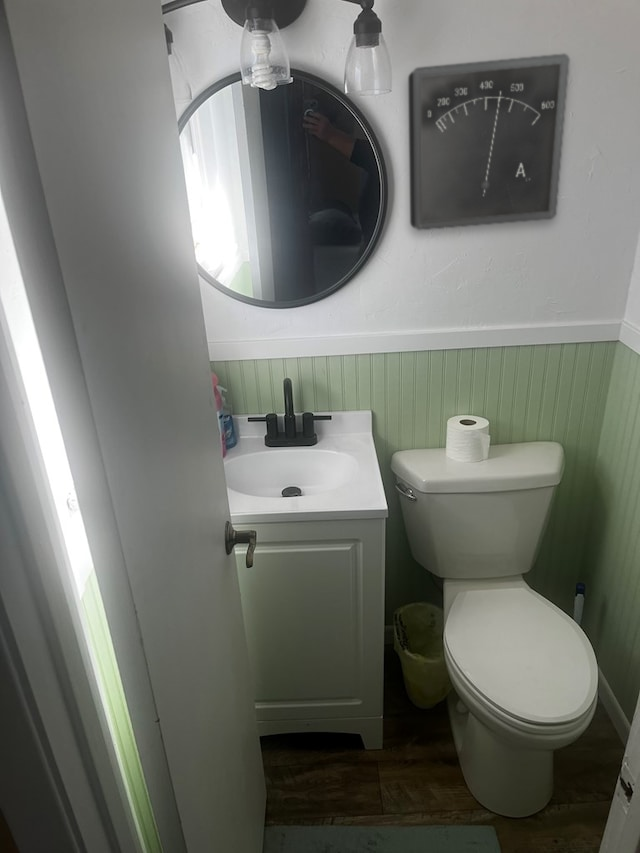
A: 450 A
